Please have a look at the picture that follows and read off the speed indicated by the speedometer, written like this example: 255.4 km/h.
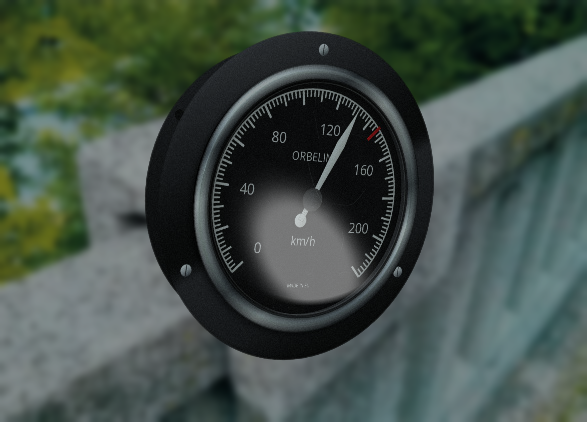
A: 130 km/h
